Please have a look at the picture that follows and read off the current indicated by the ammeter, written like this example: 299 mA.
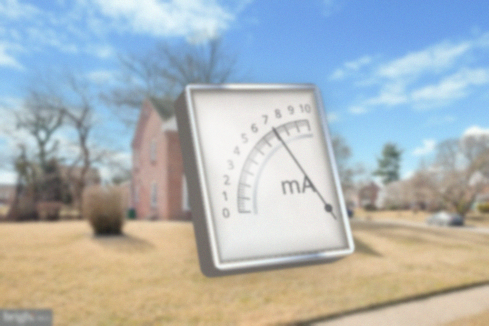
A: 7 mA
